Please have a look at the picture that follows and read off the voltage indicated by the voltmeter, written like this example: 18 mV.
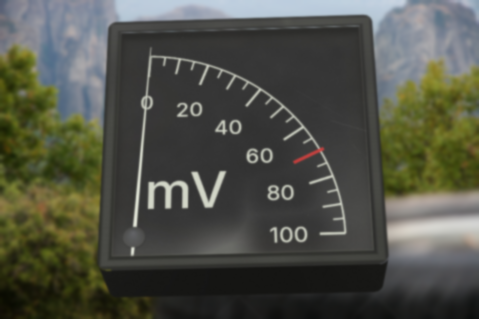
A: 0 mV
